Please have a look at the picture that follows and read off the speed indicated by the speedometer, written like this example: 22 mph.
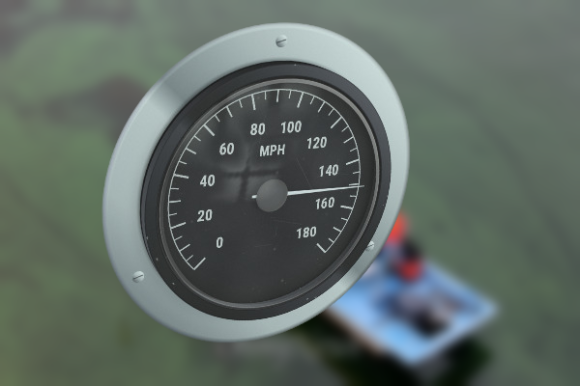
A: 150 mph
